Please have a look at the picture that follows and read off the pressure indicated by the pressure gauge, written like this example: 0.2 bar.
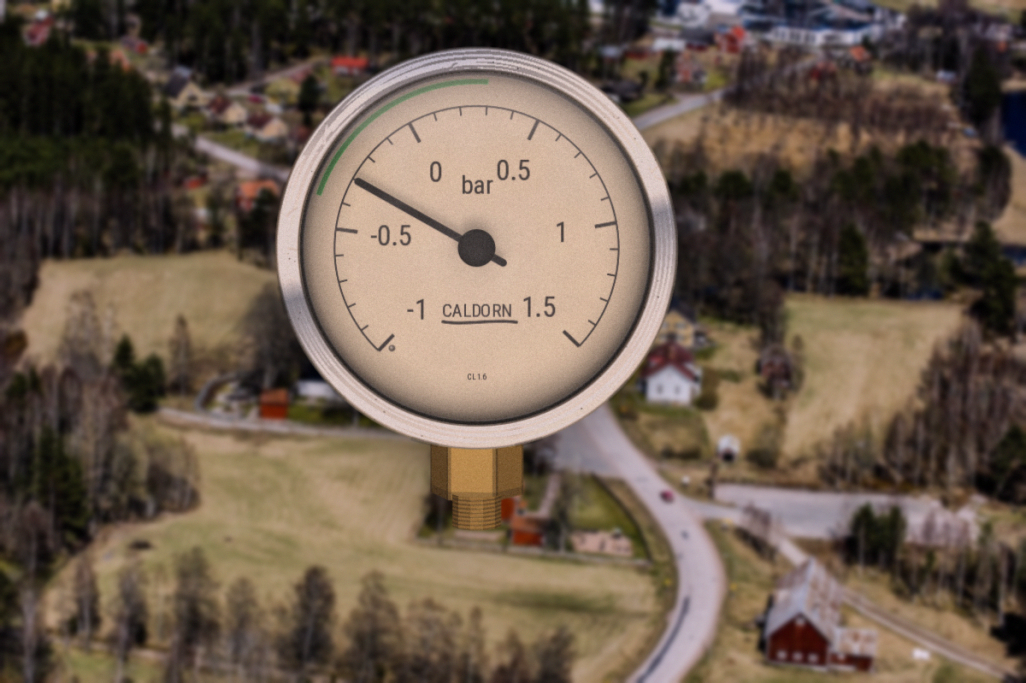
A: -0.3 bar
